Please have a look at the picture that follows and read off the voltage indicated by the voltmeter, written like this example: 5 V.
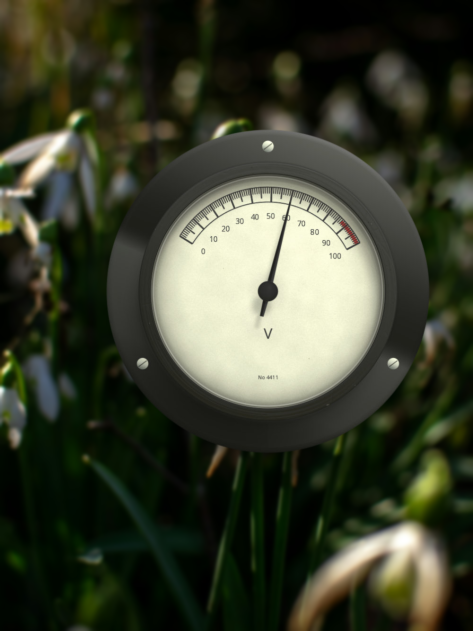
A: 60 V
